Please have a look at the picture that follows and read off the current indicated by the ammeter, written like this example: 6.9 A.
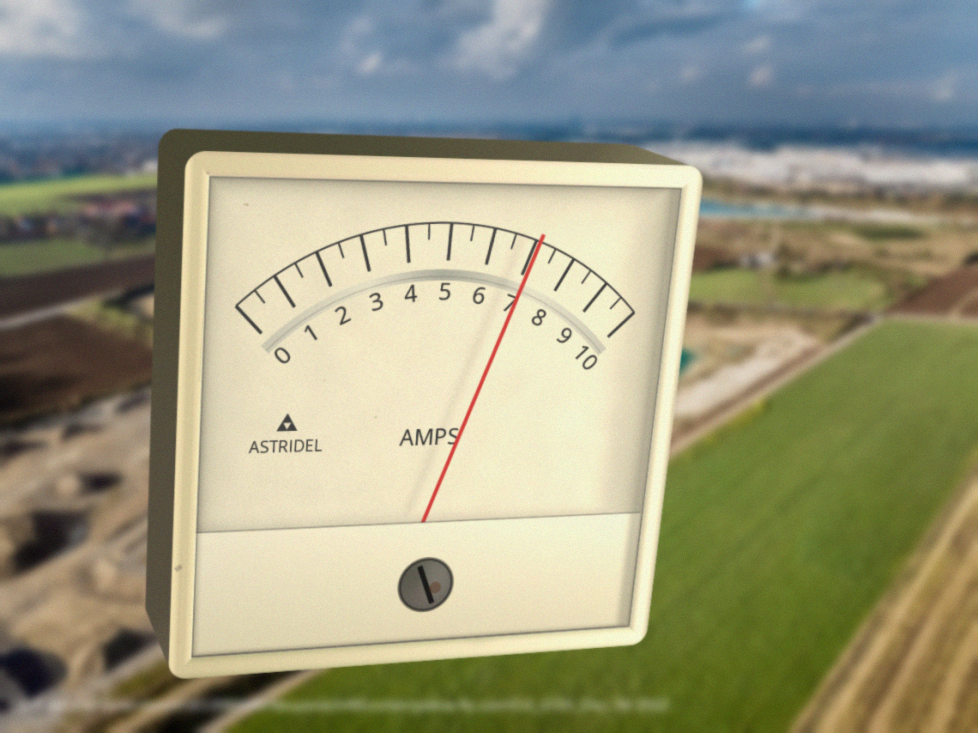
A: 7 A
